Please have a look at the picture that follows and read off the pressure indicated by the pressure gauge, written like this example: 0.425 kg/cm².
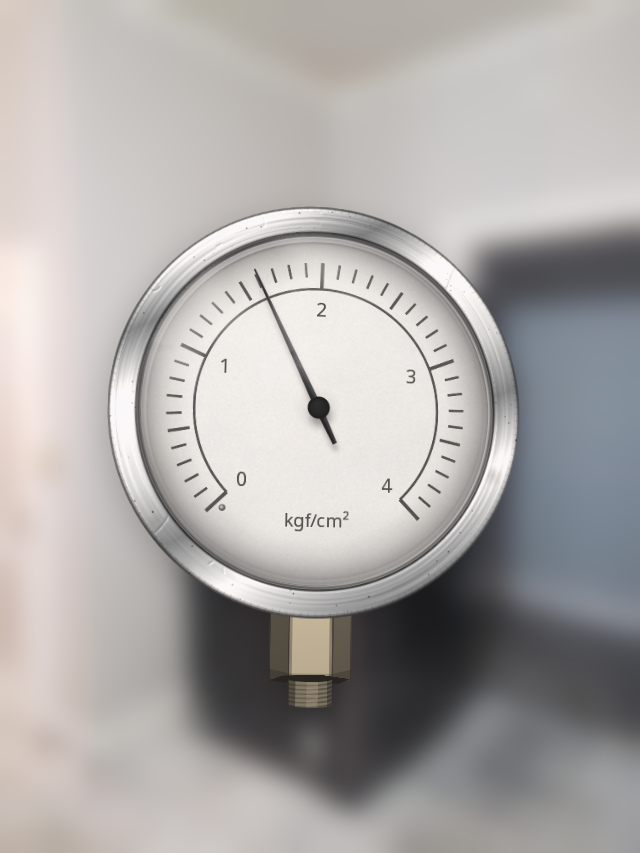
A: 1.6 kg/cm²
